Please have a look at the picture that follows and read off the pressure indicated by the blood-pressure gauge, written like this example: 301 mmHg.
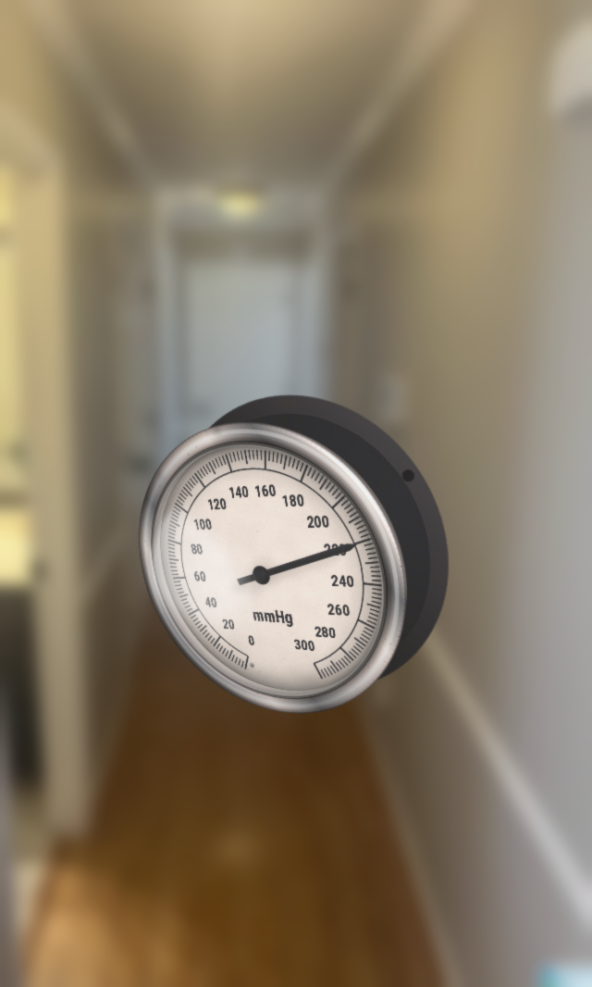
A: 220 mmHg
